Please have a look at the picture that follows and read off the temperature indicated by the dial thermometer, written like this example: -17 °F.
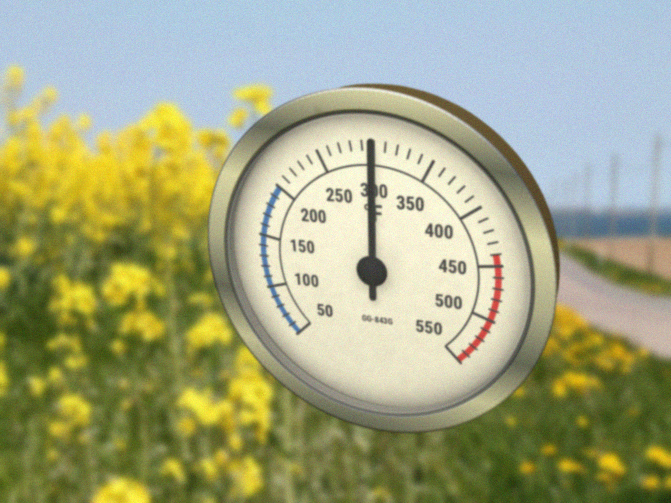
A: 300 °F
